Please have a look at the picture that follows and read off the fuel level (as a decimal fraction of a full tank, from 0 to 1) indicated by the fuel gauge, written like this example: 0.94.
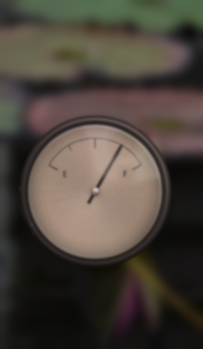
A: 0.75
